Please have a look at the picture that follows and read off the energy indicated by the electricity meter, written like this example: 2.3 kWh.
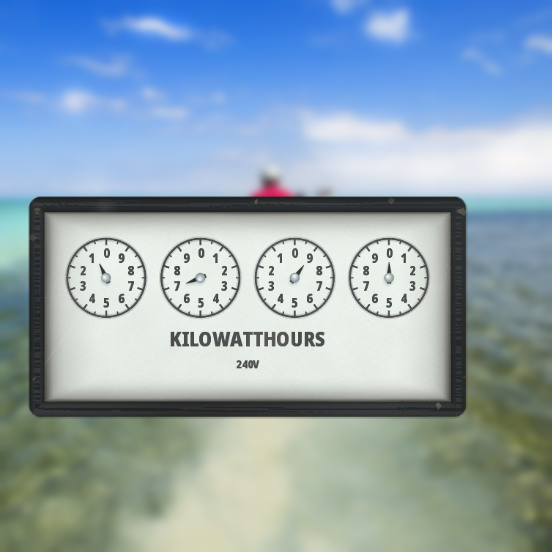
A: 690 kWh
